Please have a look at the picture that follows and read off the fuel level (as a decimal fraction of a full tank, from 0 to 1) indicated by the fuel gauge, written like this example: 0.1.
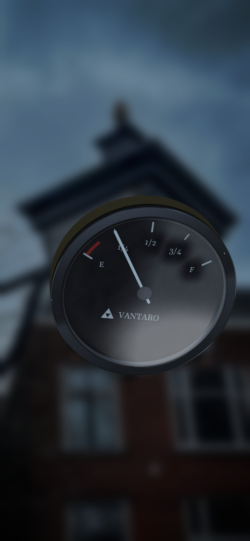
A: 0.25
